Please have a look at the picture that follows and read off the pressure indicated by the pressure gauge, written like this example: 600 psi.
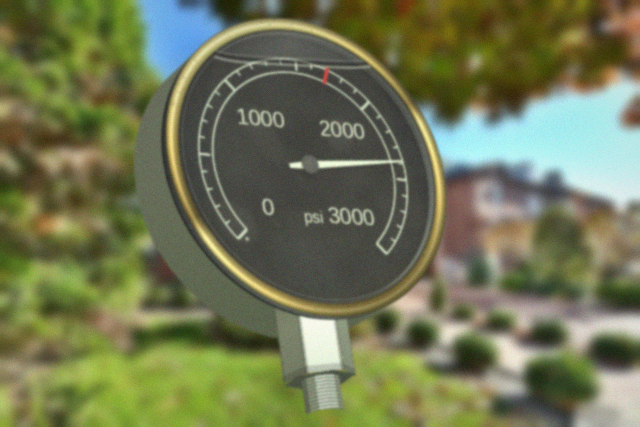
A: 2400 psi
